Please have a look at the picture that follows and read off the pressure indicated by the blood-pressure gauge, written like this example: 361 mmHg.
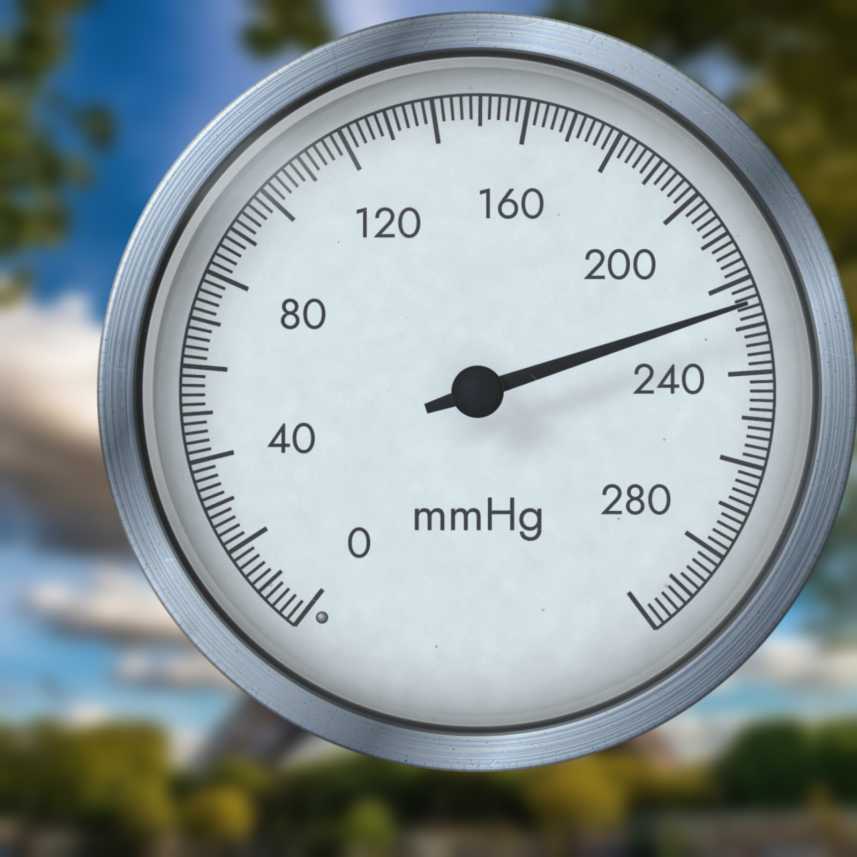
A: 225 mmHg
